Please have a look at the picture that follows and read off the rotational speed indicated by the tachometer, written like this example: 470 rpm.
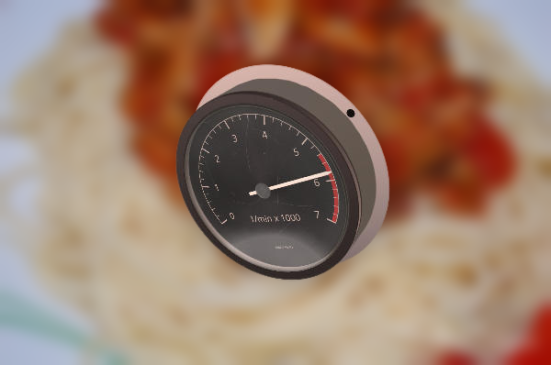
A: 5800 rpm
